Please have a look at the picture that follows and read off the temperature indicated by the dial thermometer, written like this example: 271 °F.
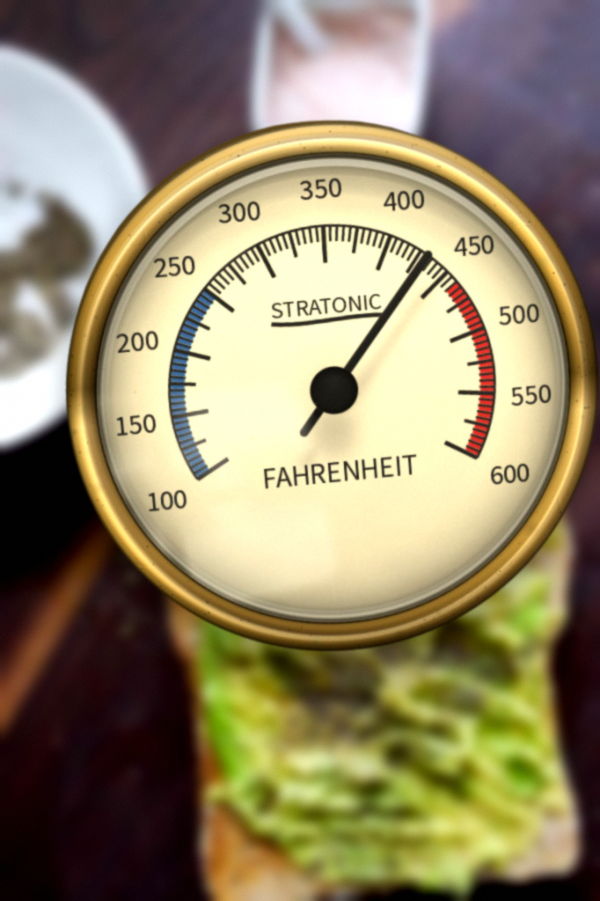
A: 430 °F
